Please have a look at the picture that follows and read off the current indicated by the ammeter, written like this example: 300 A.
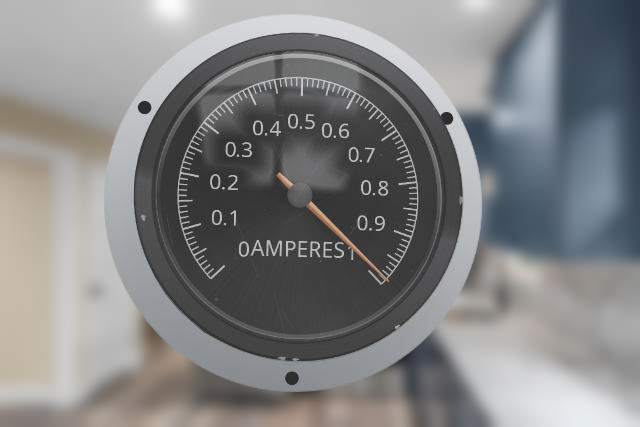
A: 0.99 A
